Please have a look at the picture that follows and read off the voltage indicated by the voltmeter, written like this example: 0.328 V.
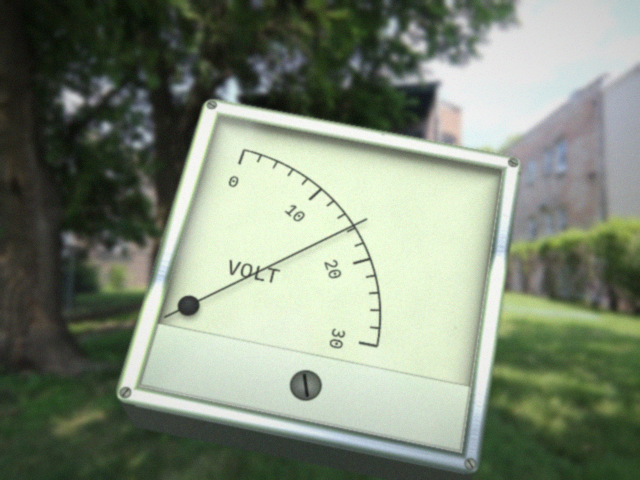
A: 16 V
